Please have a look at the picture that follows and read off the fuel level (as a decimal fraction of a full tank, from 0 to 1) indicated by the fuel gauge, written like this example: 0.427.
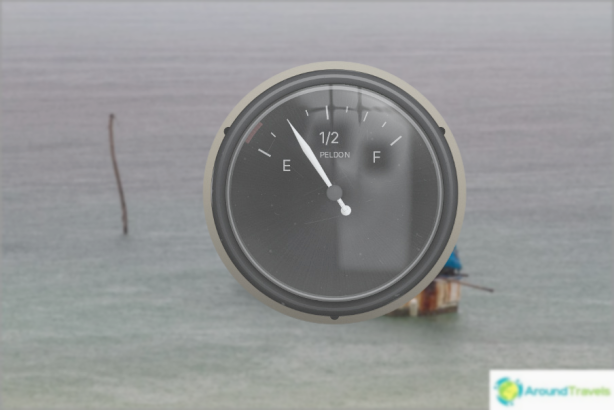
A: 0.25
